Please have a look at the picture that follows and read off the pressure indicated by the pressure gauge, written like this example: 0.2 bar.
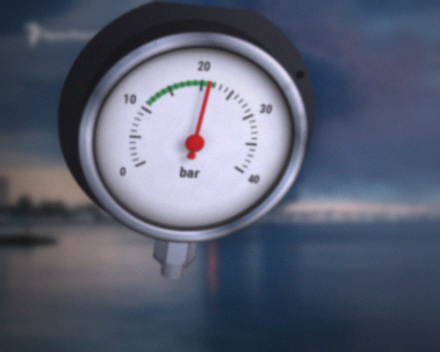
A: 21 bar
